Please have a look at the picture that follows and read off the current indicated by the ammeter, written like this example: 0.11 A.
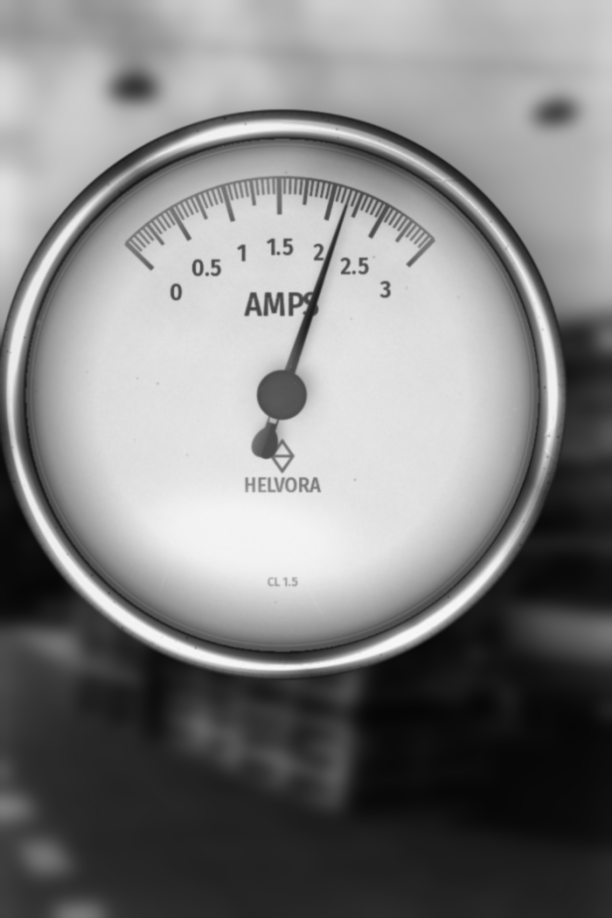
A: 2.15 A
